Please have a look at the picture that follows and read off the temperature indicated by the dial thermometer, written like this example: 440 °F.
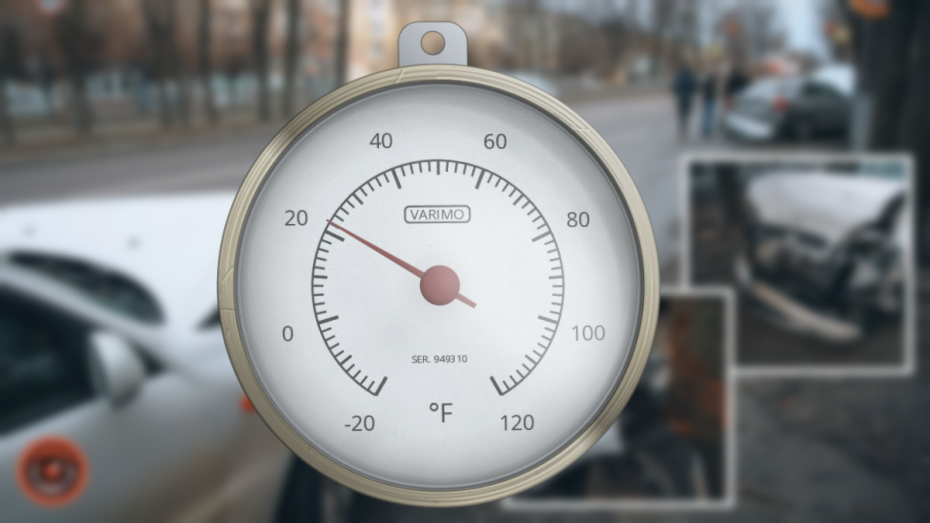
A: 22 °F
